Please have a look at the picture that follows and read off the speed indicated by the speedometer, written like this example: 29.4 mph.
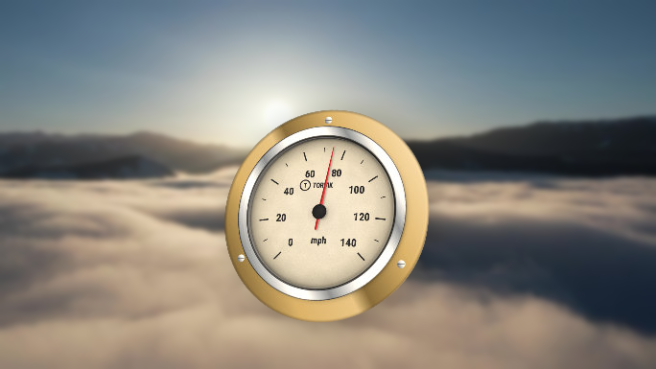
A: 75 mph
